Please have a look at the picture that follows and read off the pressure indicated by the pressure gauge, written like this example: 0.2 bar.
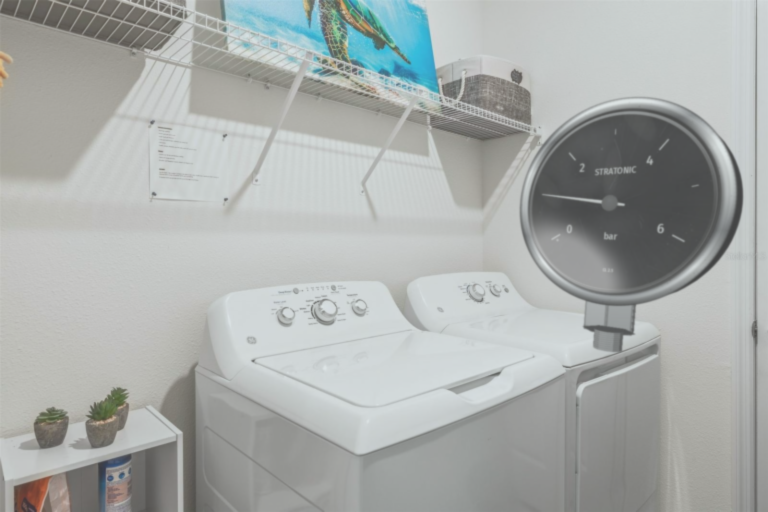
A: 1 bar
